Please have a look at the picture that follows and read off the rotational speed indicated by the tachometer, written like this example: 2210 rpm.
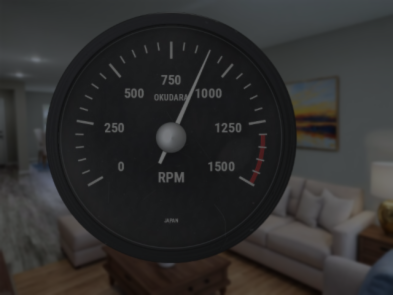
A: 900 rpm
